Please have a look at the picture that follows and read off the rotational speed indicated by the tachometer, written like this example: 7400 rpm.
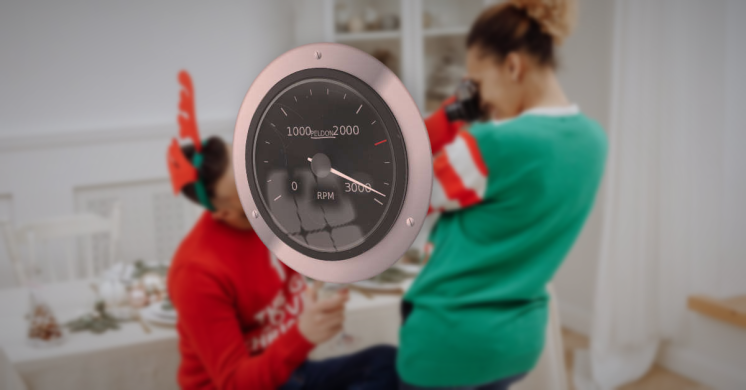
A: 2900 rpm
